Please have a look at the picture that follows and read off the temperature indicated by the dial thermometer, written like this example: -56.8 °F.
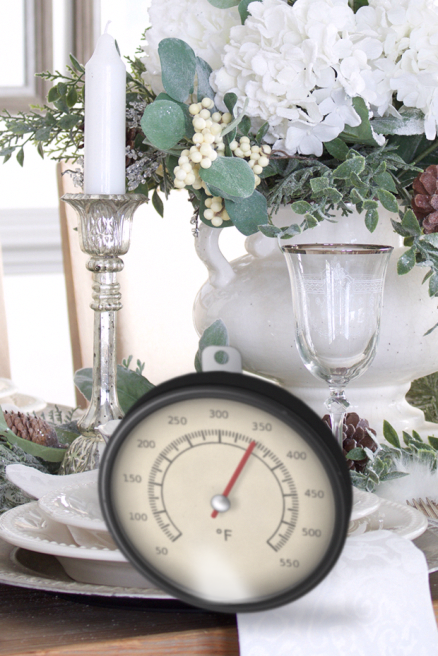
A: 350 °F
